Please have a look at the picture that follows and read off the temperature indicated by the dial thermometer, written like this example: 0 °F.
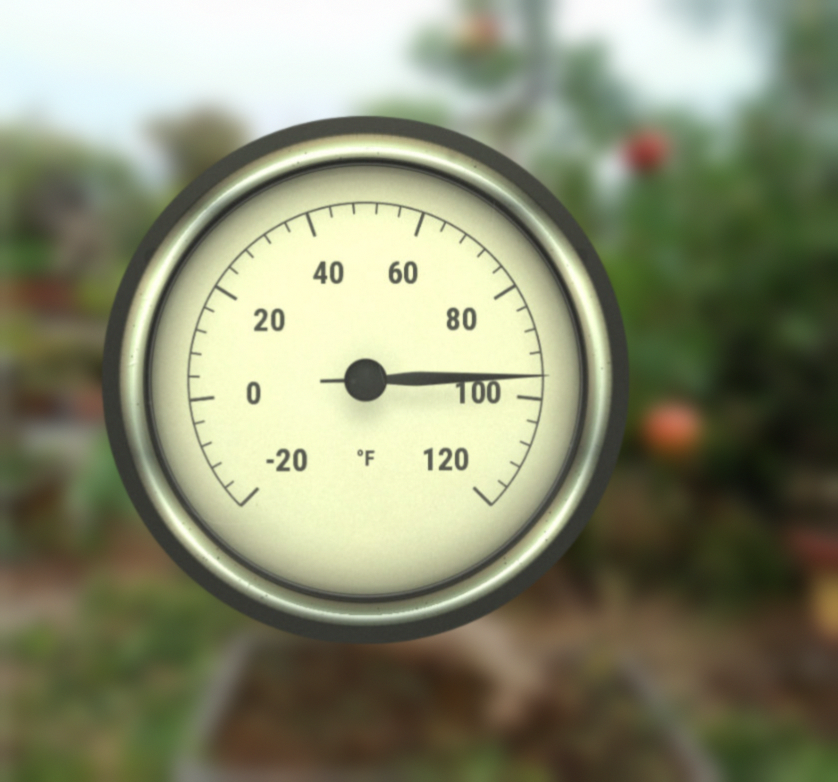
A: 96 °F
